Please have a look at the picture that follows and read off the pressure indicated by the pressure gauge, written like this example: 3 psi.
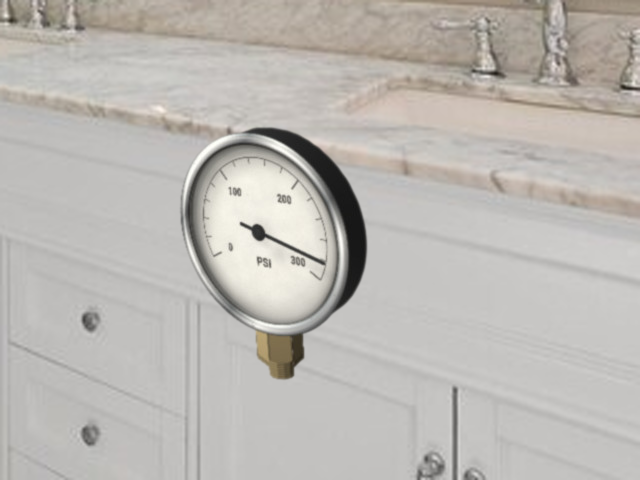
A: 280 psi
